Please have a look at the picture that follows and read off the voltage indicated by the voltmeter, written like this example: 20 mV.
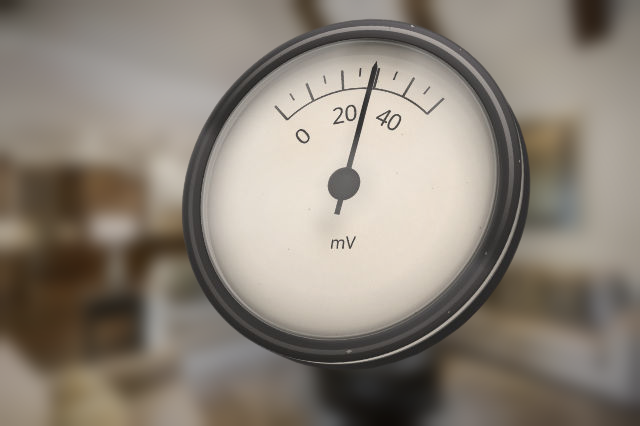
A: 30 mV
